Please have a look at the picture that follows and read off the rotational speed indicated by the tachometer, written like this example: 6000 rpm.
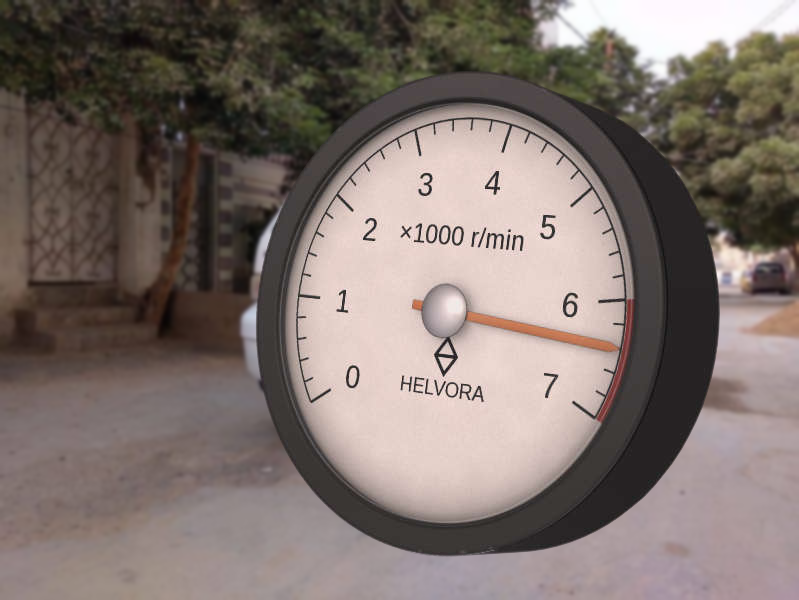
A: 6400 rpm
